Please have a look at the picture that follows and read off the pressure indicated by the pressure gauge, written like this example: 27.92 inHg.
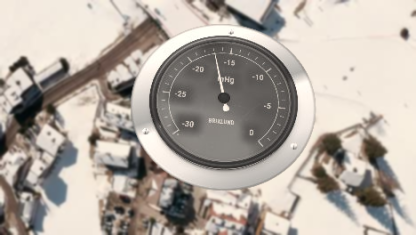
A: -17 inHg
